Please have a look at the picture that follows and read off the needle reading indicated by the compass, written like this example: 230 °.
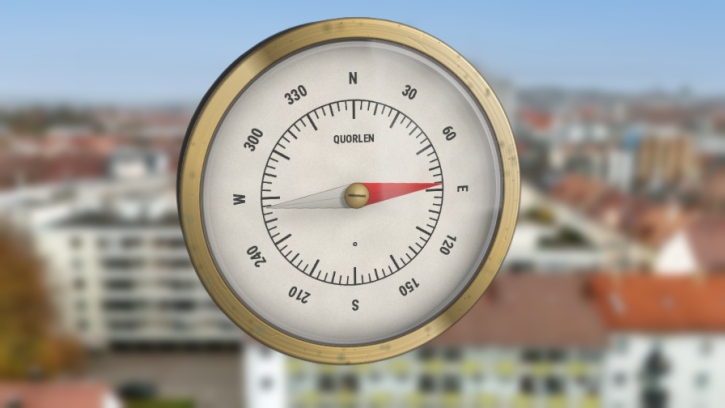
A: 85 °
